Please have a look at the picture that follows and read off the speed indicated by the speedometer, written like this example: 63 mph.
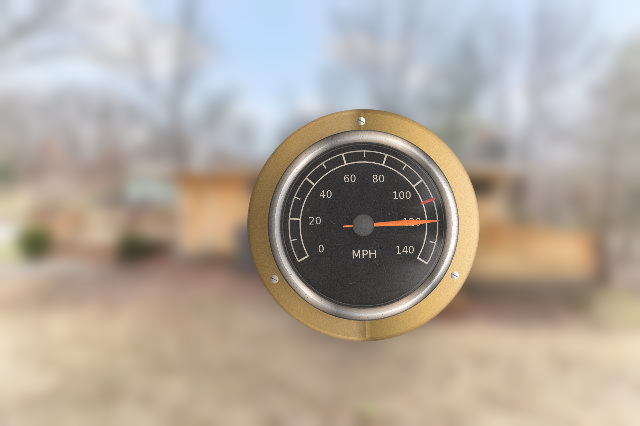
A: 120 mph
